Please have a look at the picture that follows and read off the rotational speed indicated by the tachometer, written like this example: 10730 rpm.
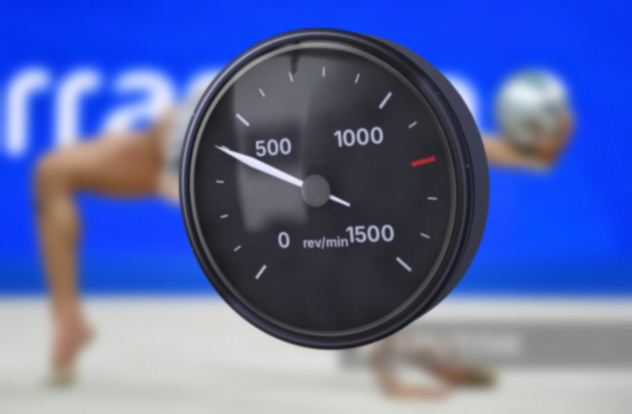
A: 400 rpm
